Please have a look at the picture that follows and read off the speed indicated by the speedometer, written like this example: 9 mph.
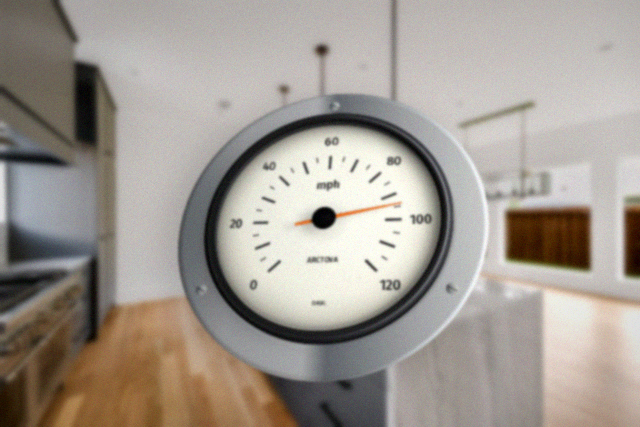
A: 95 mph
